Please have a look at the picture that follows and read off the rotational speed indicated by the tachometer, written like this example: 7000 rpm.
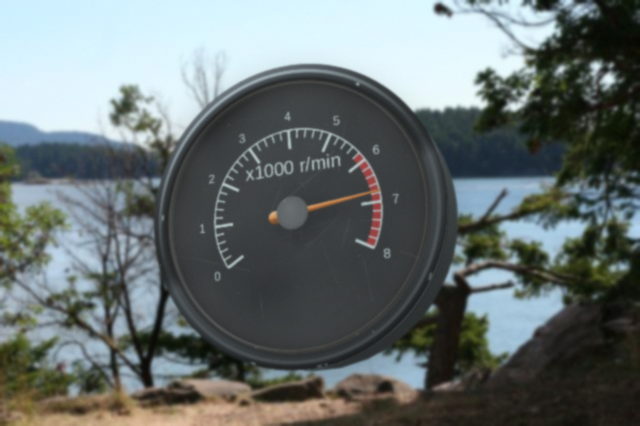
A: 6800 rpm
